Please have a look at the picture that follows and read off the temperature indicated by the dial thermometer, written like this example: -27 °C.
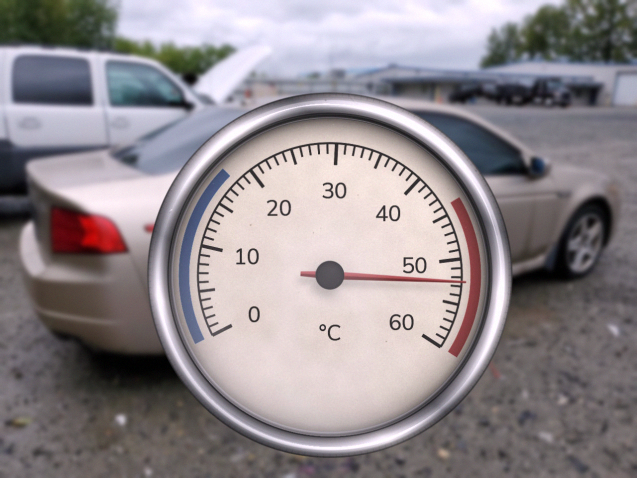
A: 52.5 °C
